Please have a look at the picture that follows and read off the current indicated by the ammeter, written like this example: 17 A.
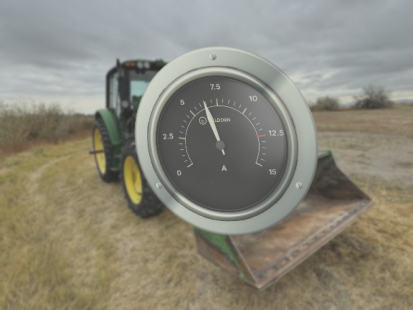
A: 6.5 A
